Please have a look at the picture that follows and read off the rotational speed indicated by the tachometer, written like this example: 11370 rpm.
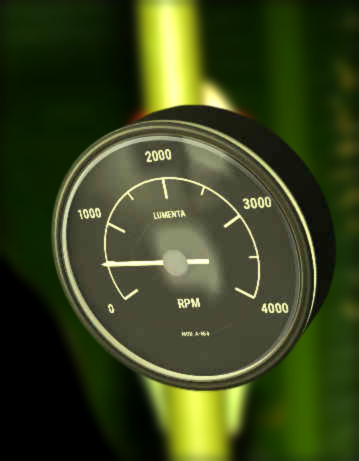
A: 500 rpm
